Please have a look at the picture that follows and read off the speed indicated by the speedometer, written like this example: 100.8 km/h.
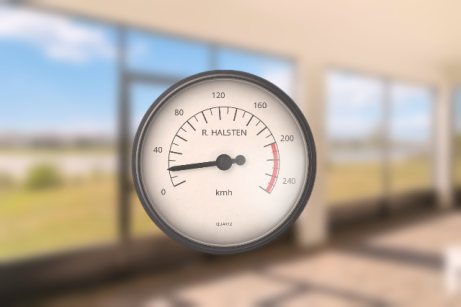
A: 20 km/h
